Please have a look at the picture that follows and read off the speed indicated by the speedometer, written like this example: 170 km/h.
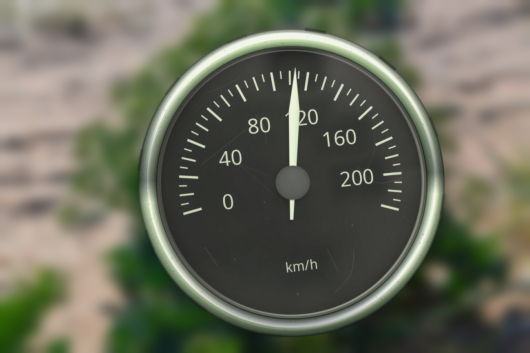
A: 112.5 km/h
